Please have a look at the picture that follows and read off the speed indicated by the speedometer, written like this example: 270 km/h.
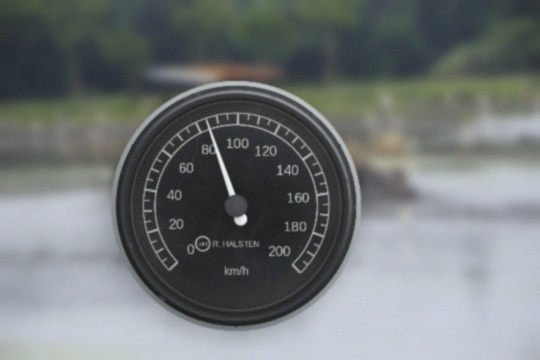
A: 85 km/h
